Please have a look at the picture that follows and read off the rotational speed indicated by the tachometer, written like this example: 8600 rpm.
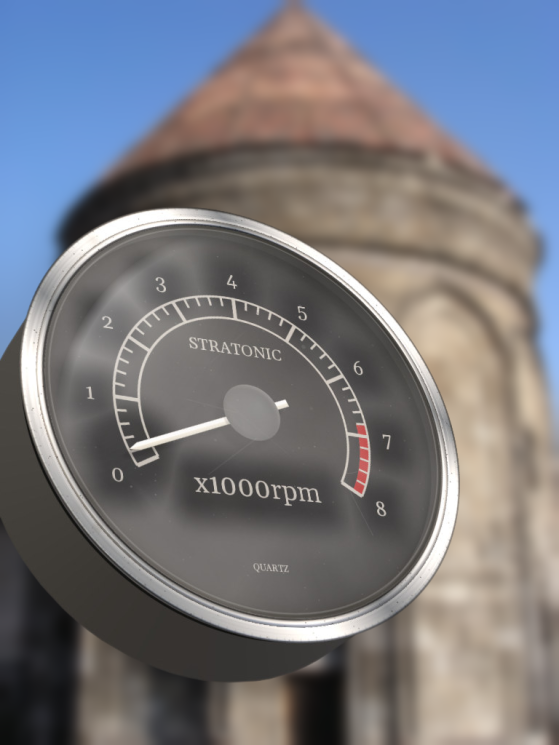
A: 200 rpm
